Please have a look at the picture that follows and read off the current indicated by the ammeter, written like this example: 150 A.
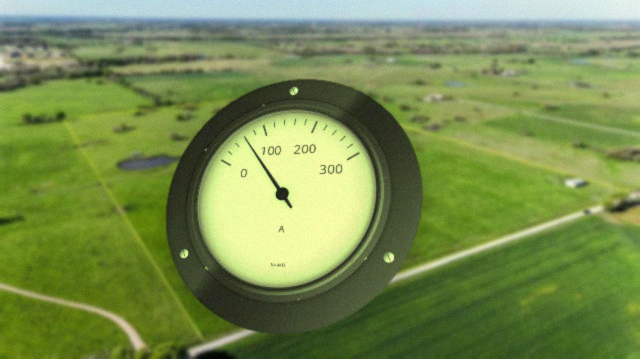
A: 60 A
